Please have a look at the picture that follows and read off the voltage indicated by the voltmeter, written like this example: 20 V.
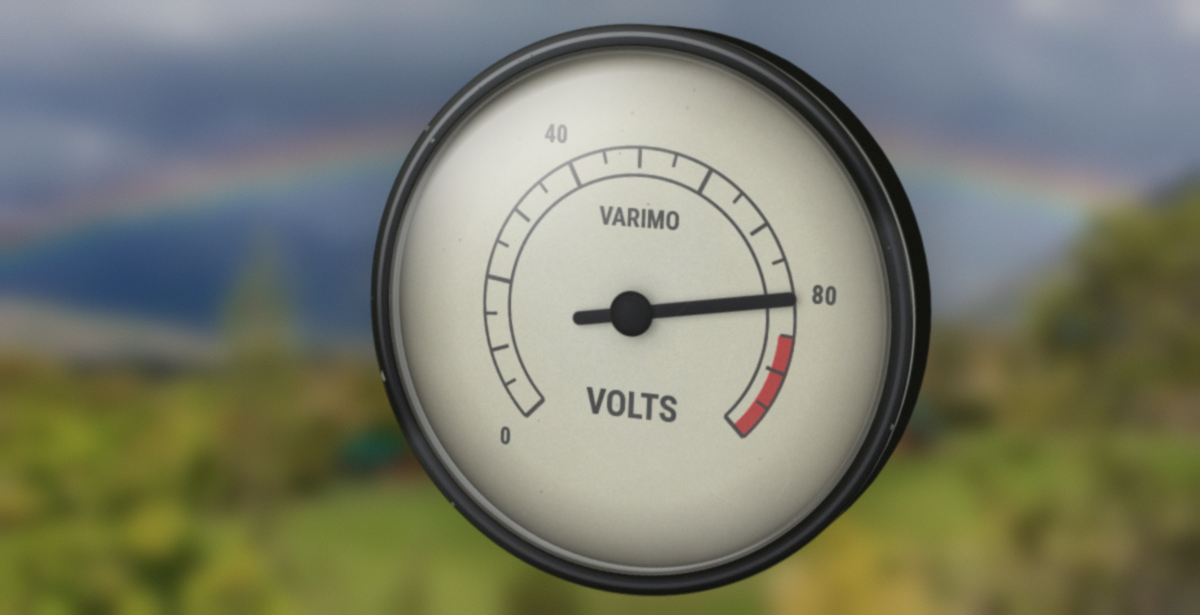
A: 80 V
